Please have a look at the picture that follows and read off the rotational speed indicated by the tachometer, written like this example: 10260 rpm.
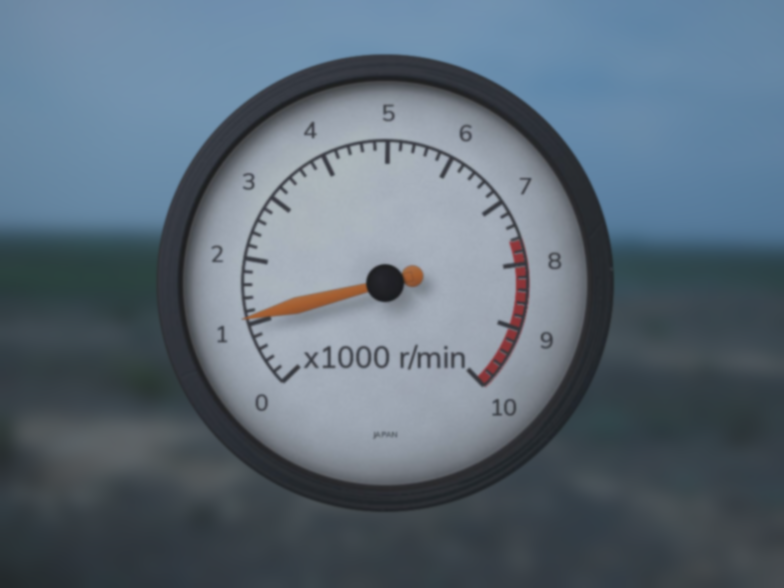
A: 1100 rpm
